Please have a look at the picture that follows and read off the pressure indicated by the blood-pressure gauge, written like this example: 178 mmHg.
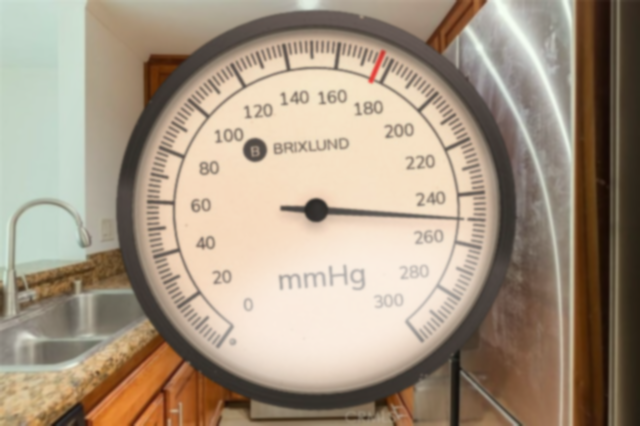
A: 250 mmHg
